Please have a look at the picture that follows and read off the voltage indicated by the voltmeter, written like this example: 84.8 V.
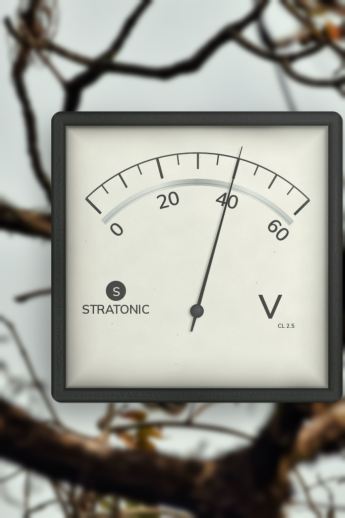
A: 40 V
